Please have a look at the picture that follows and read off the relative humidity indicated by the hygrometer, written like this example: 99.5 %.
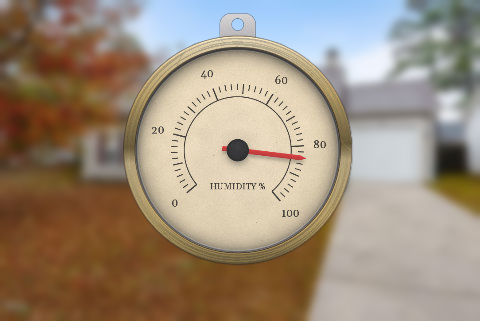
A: 84 %
